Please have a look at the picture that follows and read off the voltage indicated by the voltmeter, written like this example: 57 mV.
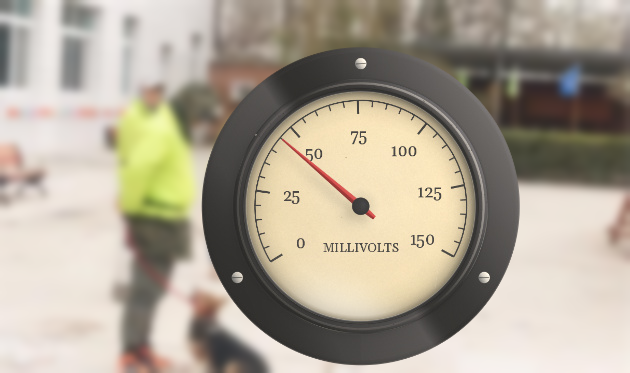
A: 45 mV
